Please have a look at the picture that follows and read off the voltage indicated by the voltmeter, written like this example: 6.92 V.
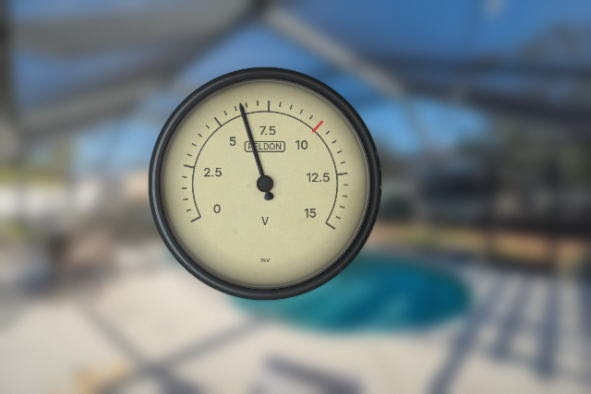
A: 6.25 V
